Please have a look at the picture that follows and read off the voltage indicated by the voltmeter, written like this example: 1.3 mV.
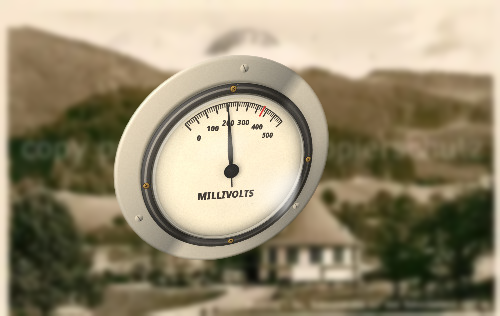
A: 200 mV
